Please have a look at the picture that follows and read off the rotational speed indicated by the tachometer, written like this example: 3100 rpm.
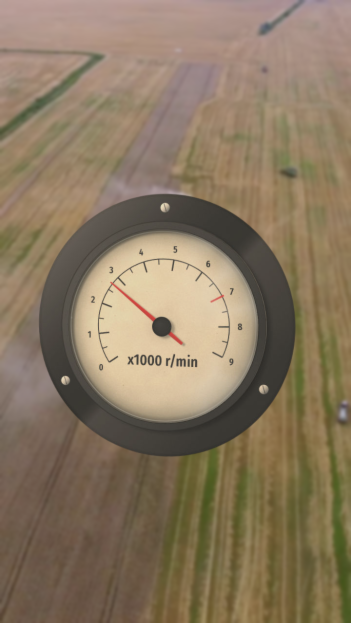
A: 2750 rpm
